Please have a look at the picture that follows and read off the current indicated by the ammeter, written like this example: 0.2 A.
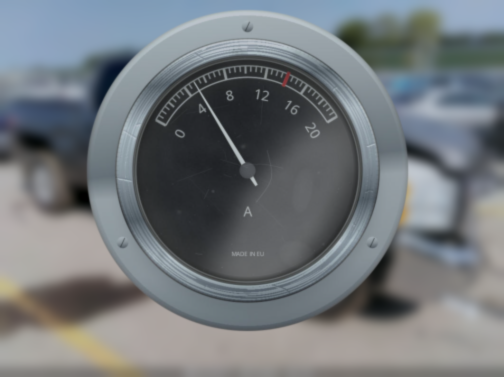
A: 5 A
